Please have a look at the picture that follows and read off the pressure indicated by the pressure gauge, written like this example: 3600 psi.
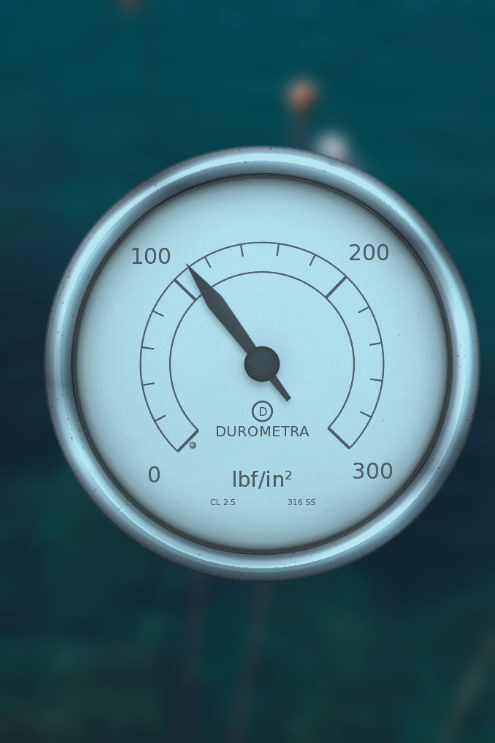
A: 110 psi
